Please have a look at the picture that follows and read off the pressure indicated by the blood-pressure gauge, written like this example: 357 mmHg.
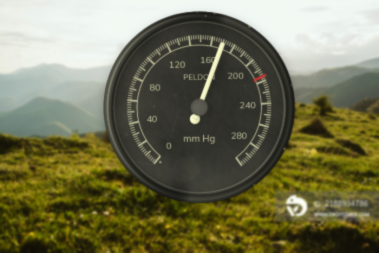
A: 170 mmHg
